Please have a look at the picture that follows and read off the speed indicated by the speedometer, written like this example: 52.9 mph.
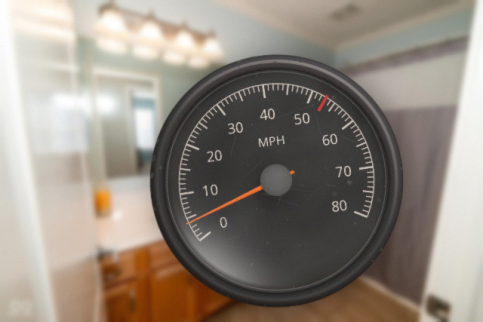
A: 4 mph
